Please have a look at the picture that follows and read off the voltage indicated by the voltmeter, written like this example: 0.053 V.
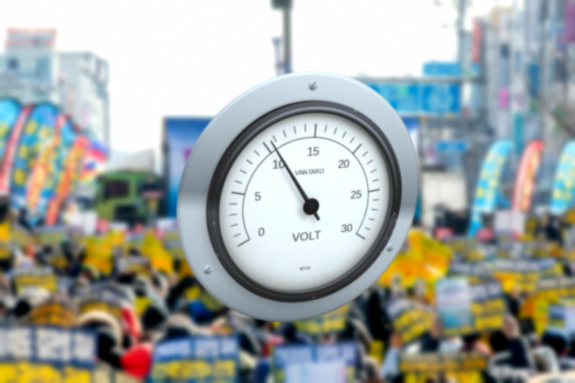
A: 10.5 V
